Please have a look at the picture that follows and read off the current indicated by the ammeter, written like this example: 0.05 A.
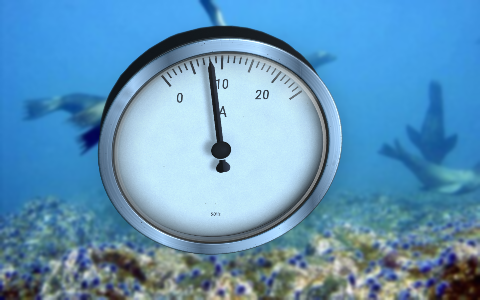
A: 8 A
